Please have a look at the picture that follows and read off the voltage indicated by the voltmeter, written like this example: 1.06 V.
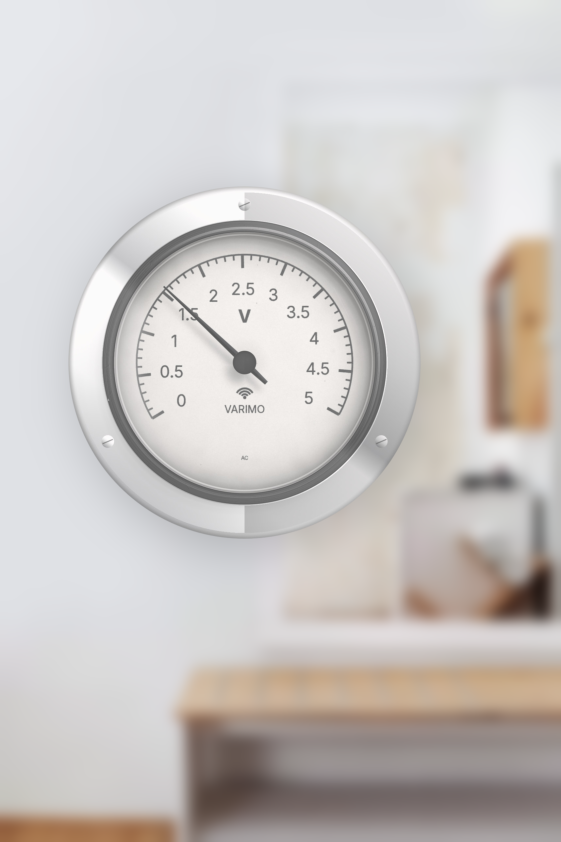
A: 1.55 V
